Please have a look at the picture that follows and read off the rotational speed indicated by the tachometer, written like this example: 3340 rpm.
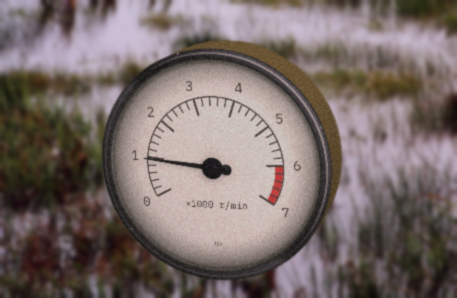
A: 1000 rpm
